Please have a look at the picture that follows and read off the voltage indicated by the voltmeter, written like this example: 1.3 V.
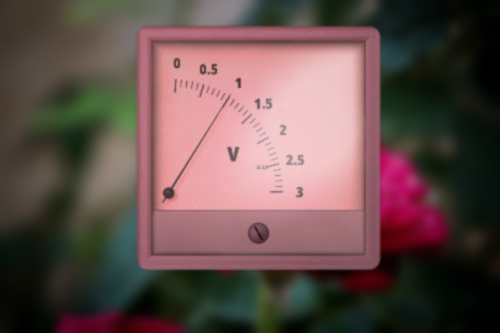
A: 1 V
